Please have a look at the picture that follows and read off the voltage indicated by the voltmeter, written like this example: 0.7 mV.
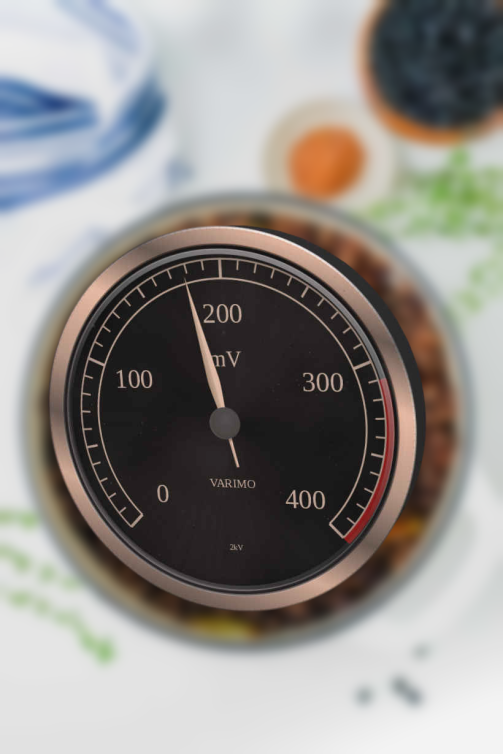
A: 180 mV
